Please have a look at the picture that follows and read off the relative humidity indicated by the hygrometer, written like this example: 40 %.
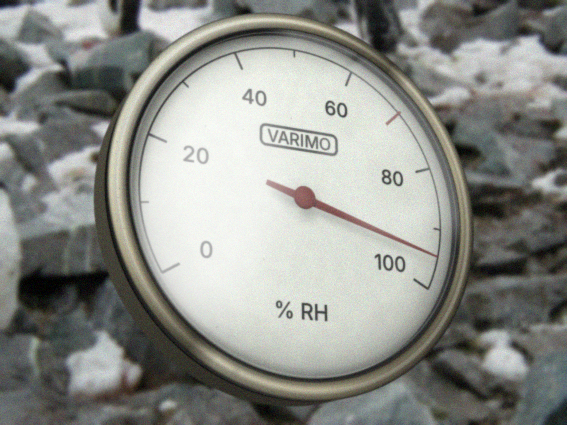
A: 95 %
